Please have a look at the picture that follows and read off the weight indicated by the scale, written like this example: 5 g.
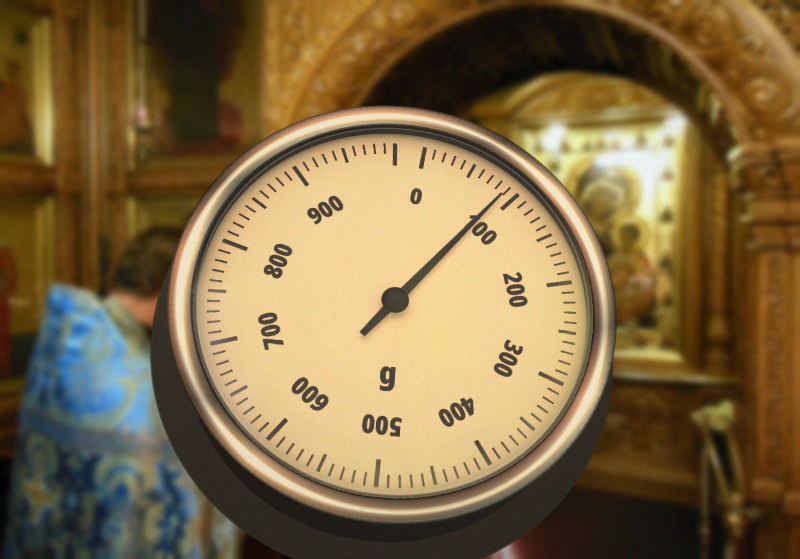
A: 90 g
